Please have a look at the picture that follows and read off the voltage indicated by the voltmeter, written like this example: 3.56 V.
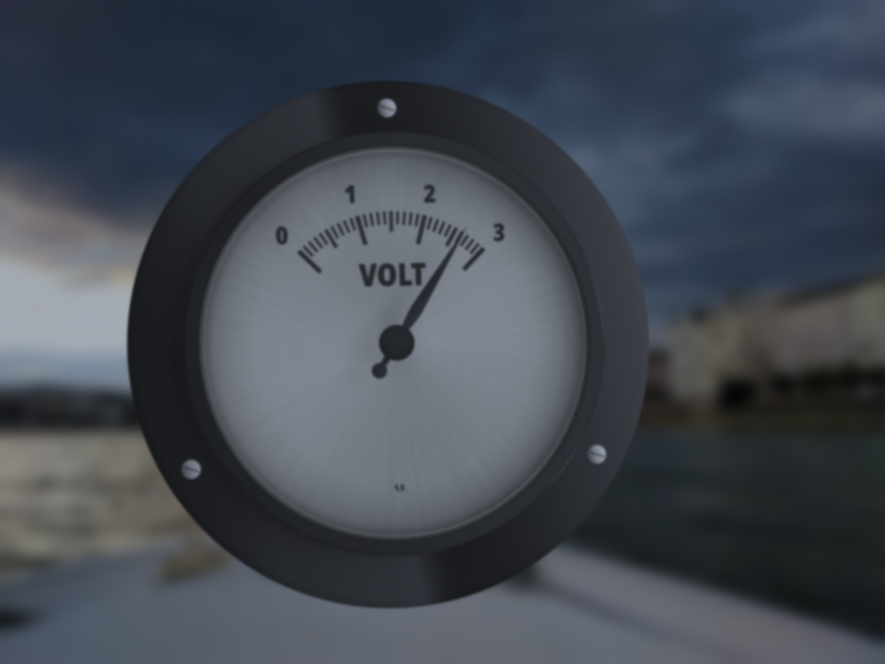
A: 2.6 V
